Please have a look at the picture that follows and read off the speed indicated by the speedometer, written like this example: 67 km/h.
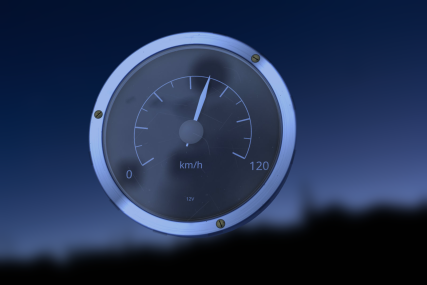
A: 70 km/h
